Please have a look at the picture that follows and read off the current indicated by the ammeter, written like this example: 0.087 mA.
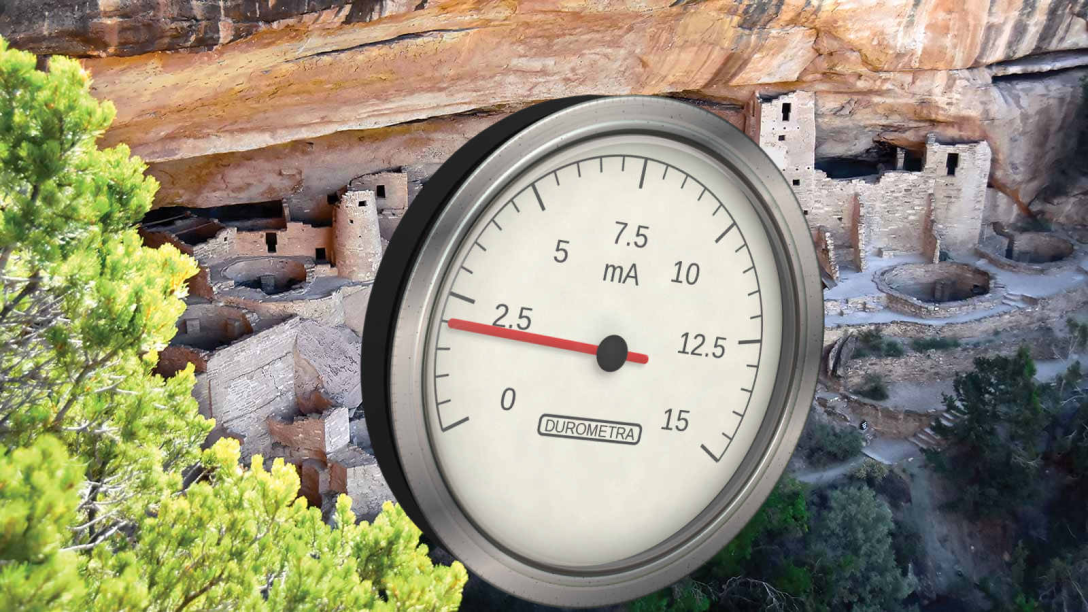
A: 2 mA
